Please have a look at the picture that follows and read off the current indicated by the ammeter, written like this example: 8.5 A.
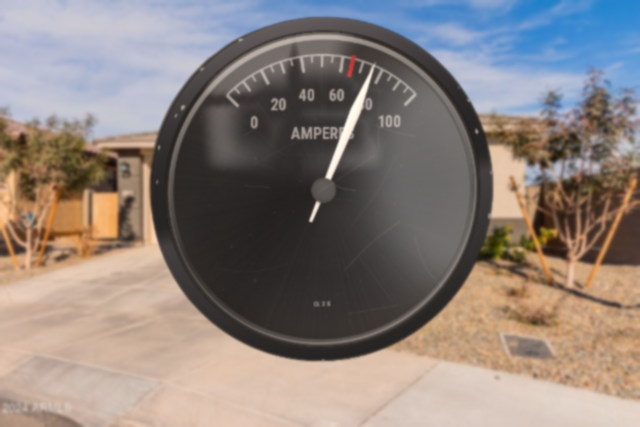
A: 75 A
